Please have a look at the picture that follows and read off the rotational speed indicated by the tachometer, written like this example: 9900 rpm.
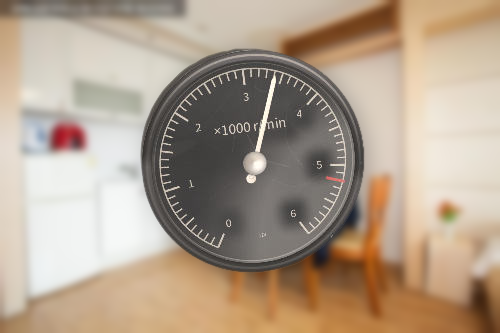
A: 3400 rpm
